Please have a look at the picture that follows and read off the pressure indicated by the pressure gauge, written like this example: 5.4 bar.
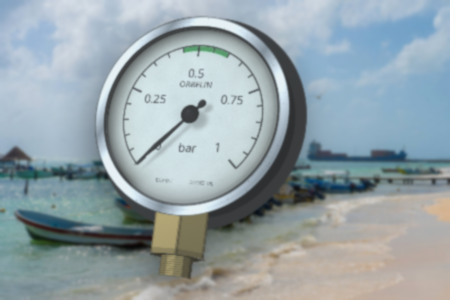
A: 0 bar
